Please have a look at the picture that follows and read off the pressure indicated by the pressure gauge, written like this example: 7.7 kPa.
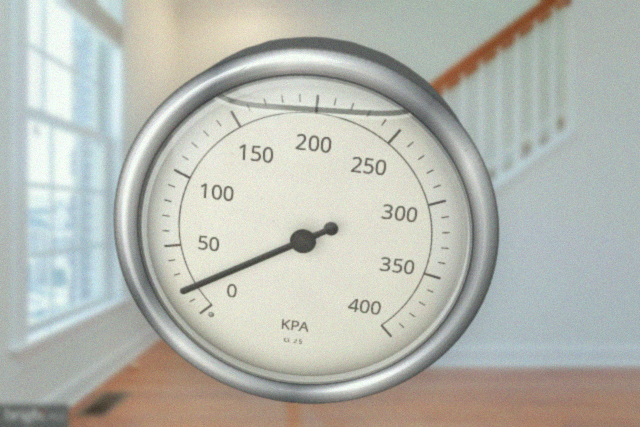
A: 20 kPa
